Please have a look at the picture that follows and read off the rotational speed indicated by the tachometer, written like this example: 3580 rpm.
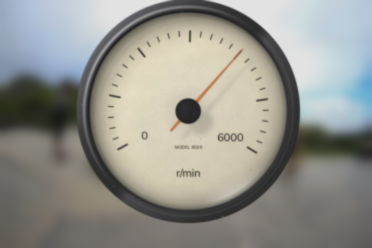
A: 4000 rpm
